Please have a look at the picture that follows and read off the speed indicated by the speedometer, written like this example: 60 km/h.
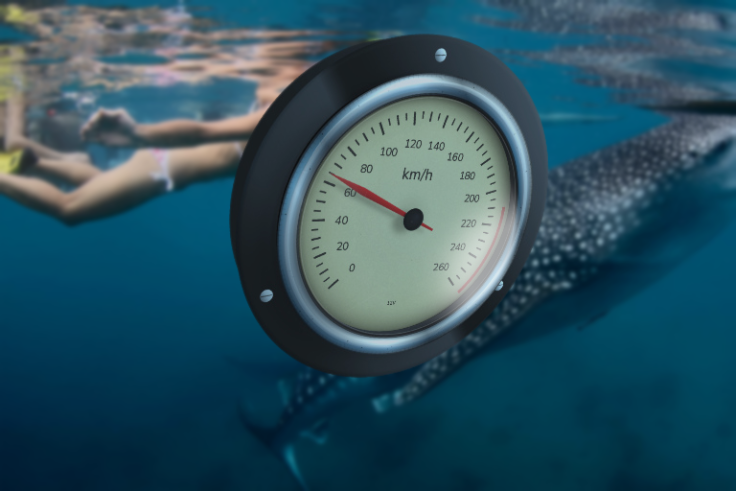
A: 65 km/h
